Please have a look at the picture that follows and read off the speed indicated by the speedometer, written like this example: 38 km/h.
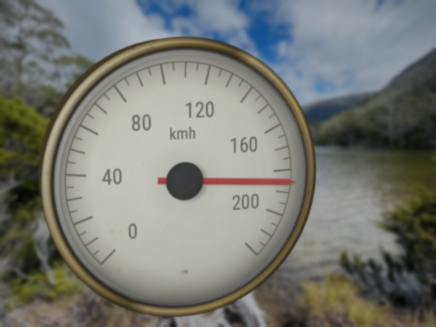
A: 185 km/h
